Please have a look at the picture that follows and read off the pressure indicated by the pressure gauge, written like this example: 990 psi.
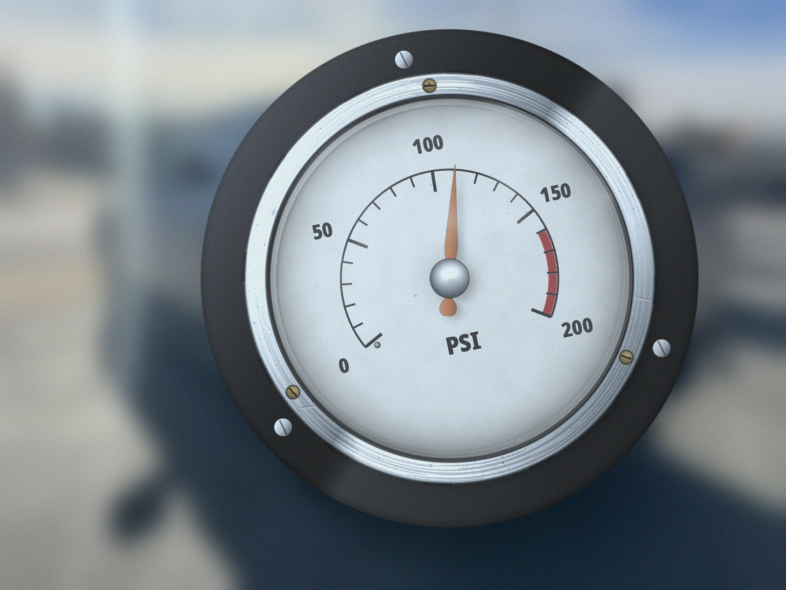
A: 110 psi
